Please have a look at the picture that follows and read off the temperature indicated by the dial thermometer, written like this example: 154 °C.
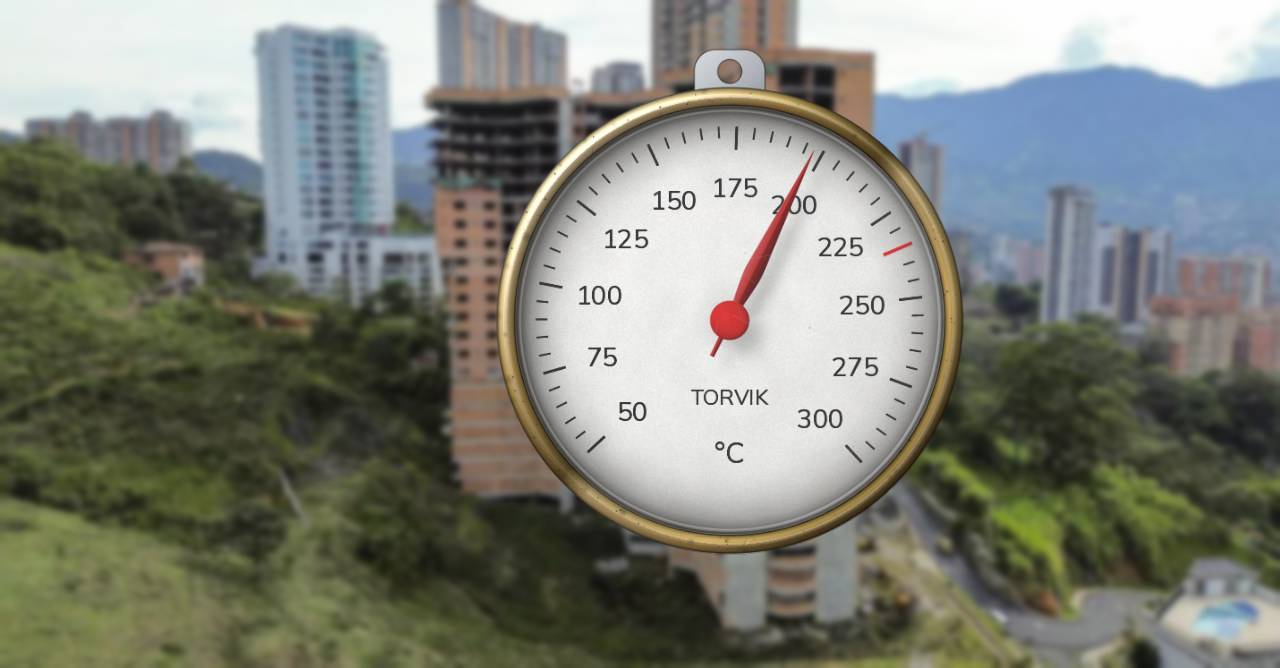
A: 197.5 °C
